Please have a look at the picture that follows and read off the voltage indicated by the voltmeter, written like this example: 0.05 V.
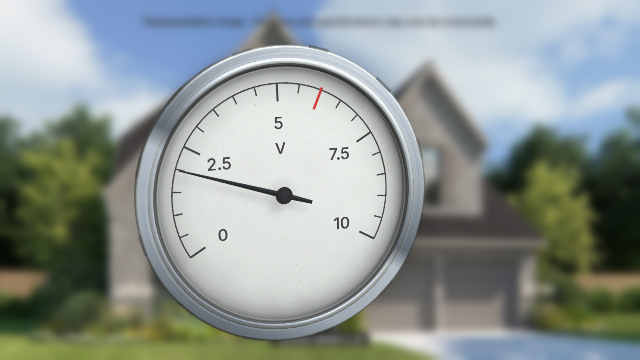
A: 2 V
